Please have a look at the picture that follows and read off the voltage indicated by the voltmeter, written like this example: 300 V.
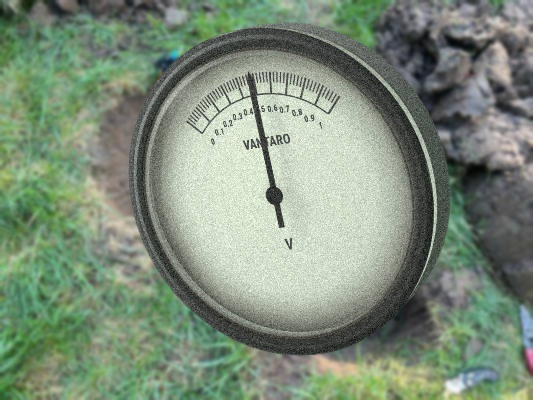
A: 0.5 V
